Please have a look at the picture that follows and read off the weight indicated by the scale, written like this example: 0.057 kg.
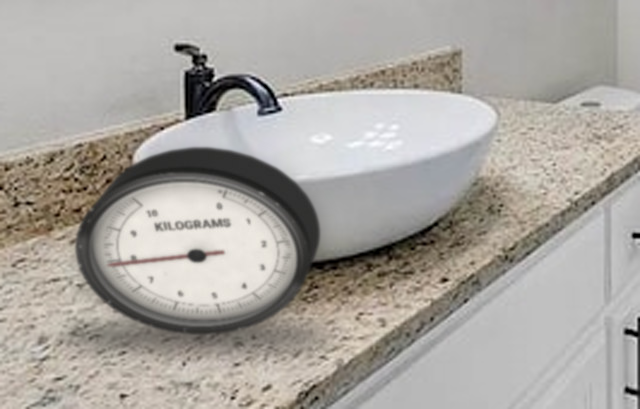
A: 8 kg
